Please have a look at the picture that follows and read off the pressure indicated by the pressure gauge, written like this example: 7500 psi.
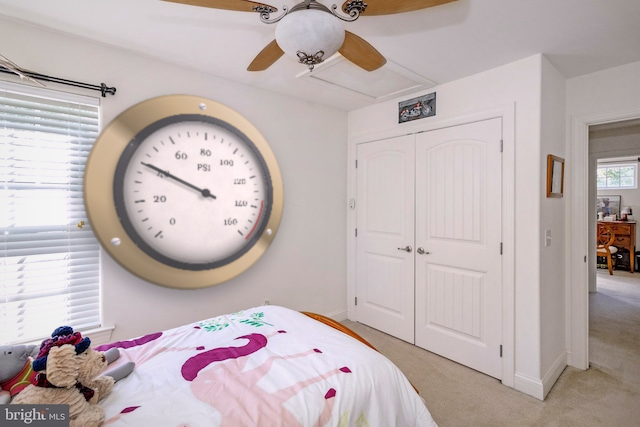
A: 40 psi
